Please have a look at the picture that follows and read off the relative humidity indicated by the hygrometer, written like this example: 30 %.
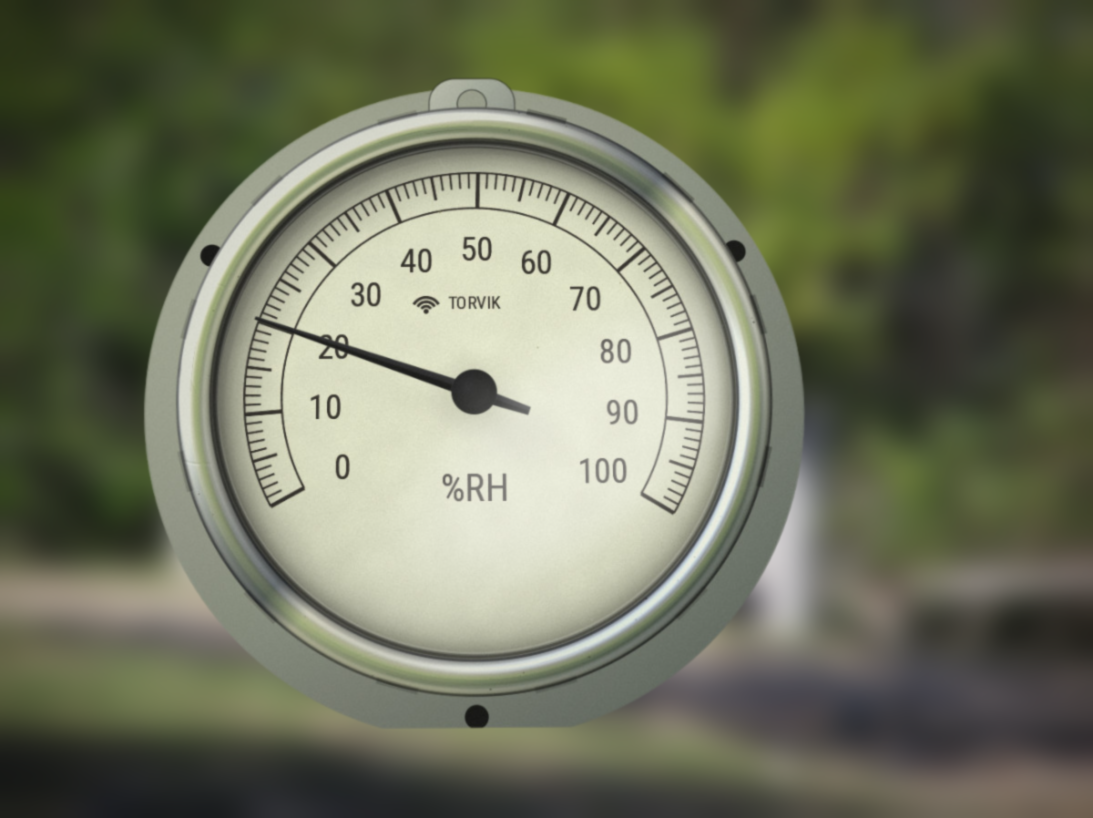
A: 20 %
